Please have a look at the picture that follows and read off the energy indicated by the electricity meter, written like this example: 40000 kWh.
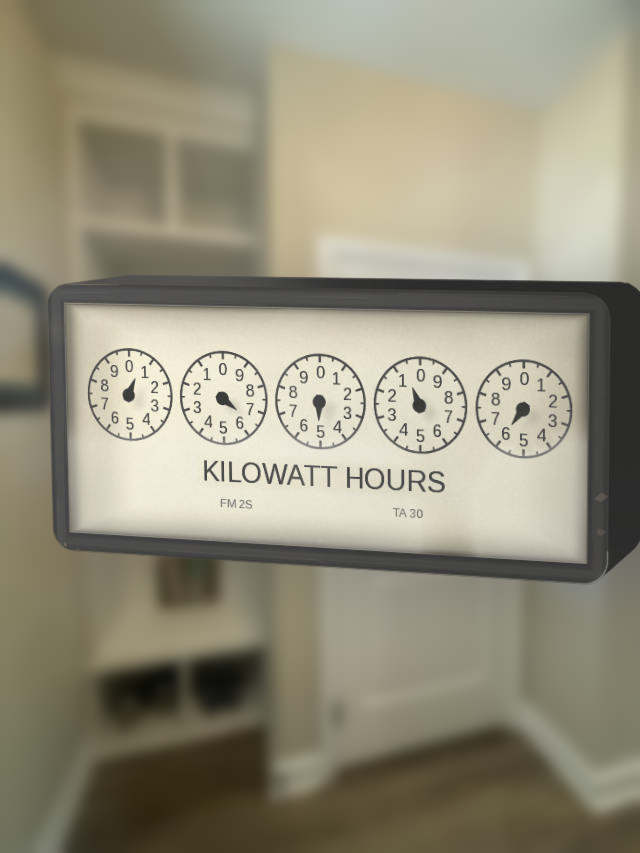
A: 6506 kWh
